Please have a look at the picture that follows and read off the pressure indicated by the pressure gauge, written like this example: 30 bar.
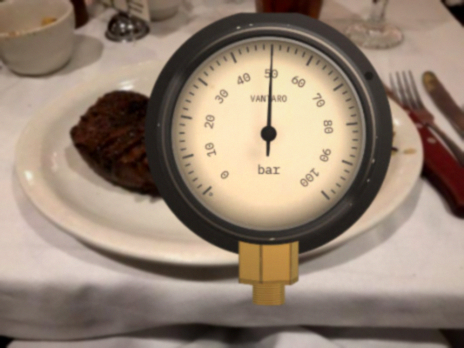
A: 50 bar
